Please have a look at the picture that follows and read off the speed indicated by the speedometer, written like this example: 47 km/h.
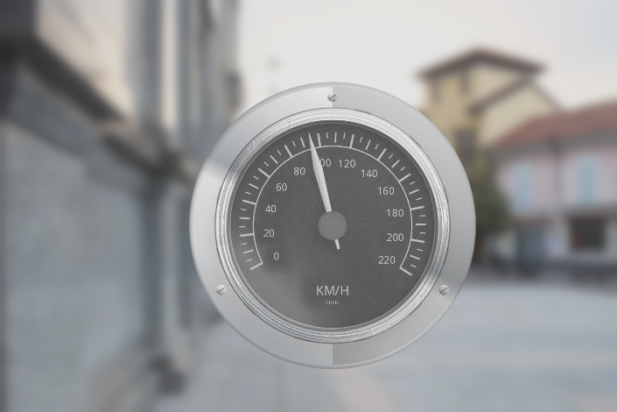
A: 95 km/h
